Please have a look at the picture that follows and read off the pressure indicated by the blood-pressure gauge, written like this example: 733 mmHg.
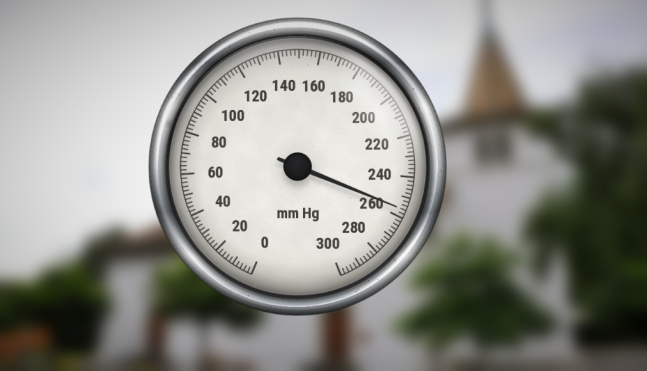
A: 256 mmHg
